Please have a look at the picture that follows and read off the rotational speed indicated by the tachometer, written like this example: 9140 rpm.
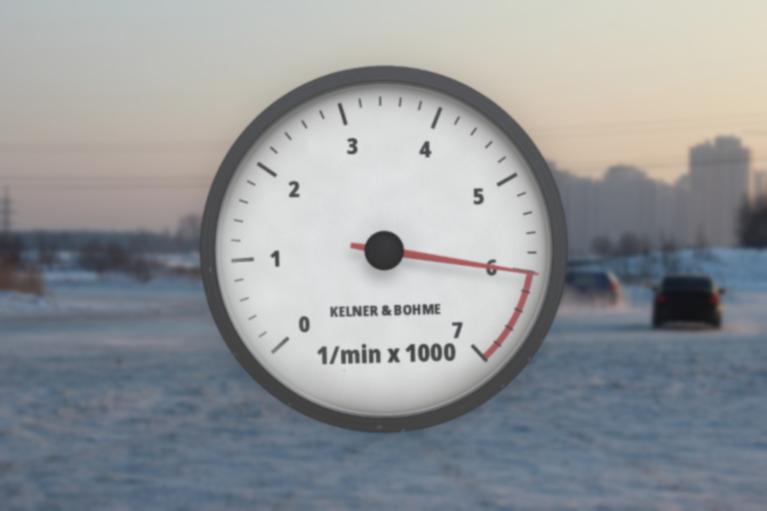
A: 6000 rpm
